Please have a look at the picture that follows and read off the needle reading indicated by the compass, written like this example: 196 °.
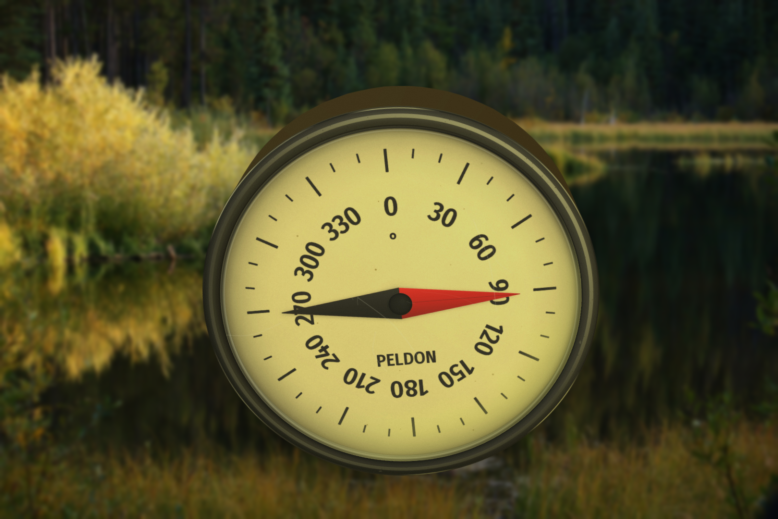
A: 90 °
